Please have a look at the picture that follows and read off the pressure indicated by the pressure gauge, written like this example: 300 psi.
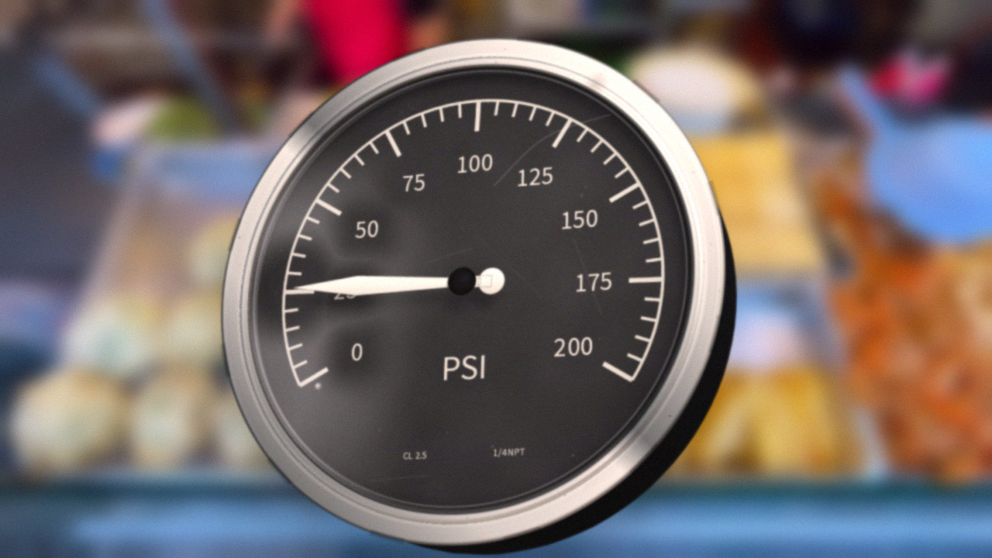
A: 25 psi
